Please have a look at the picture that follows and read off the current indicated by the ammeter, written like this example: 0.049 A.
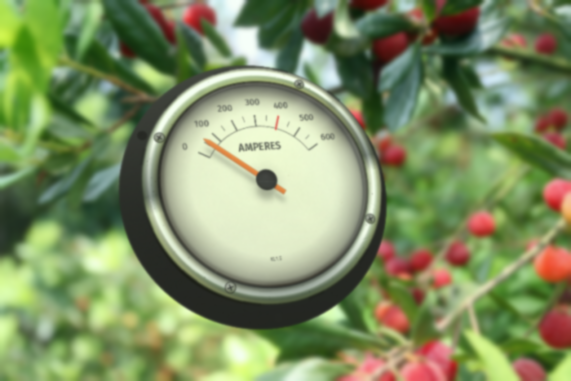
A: 50 A
